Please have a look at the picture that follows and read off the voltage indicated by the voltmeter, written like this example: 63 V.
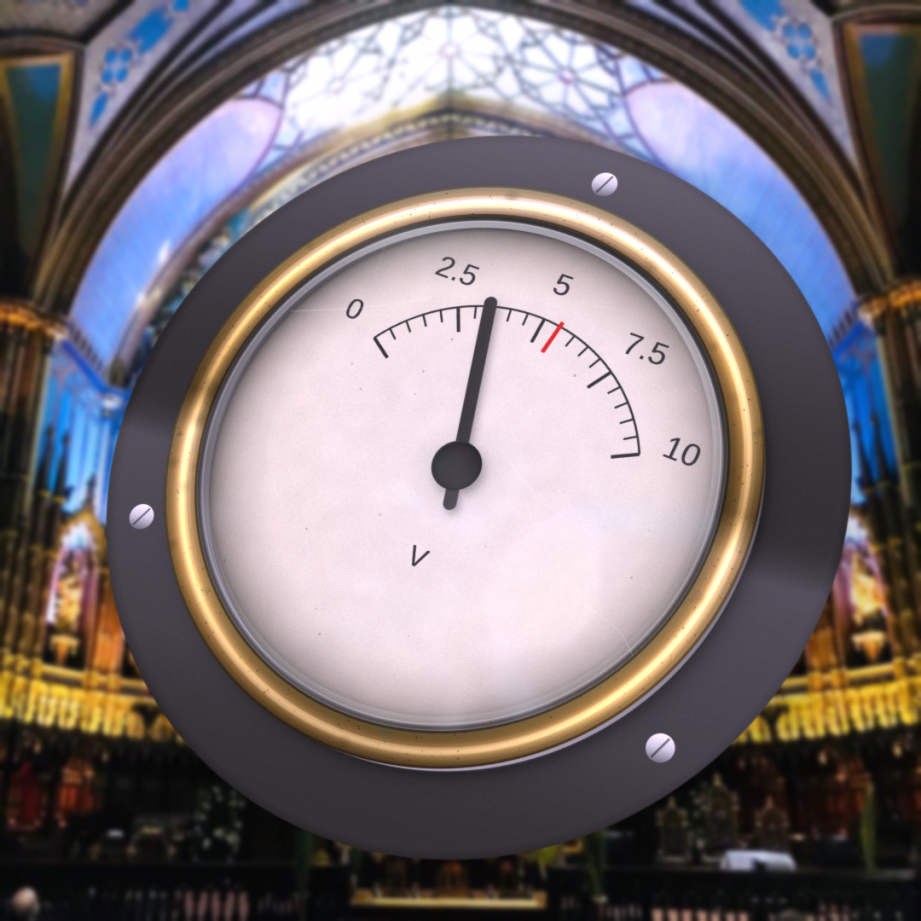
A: 3.5 V
